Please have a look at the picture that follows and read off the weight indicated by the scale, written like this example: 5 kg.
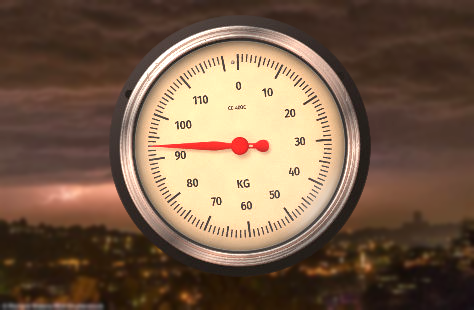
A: 93 kg
